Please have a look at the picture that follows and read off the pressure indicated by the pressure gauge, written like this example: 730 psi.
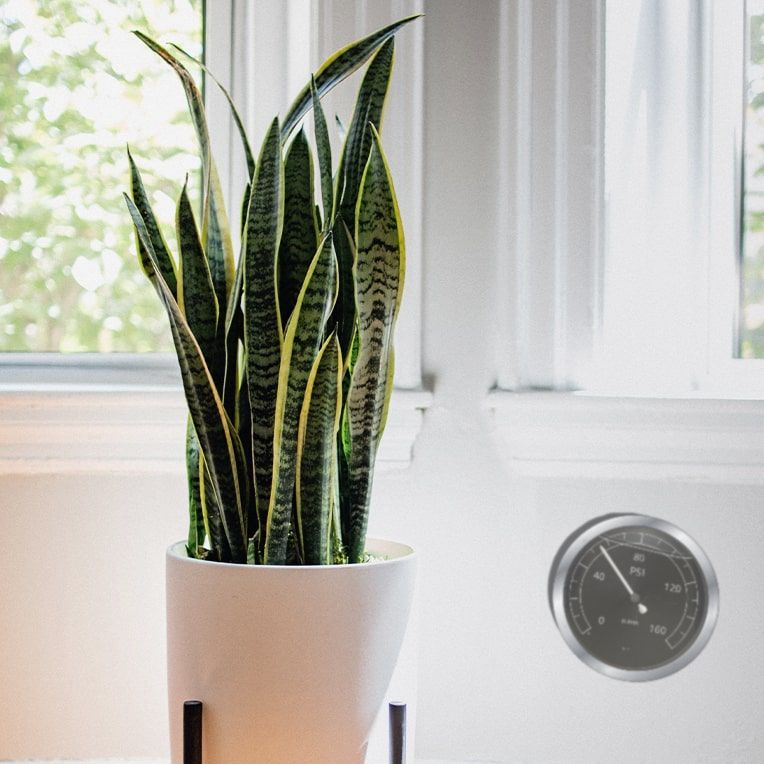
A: 55 psi
